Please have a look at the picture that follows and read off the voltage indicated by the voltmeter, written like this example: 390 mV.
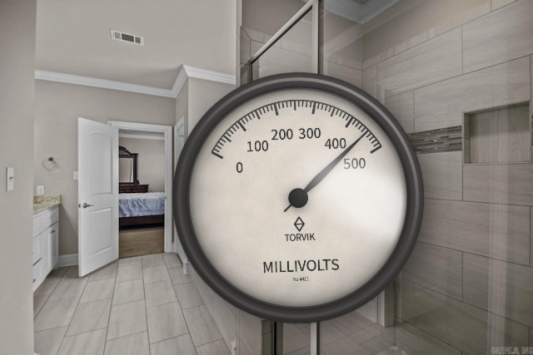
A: 450 mV
